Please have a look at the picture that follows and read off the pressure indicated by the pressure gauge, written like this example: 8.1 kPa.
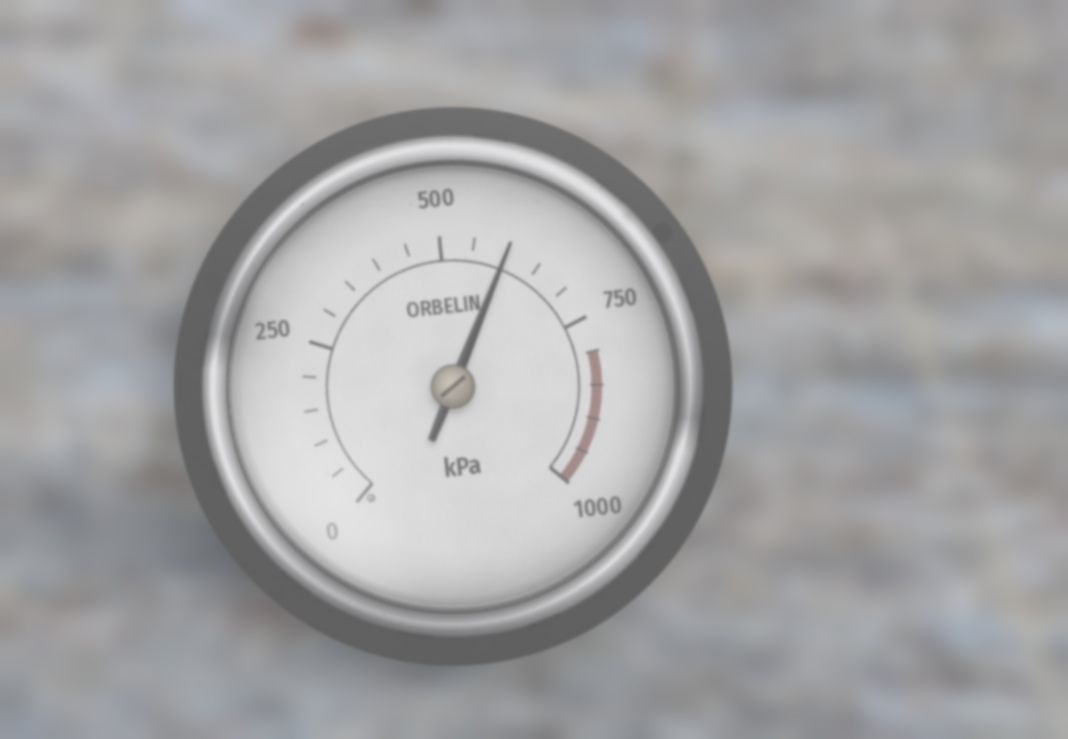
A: 600 kPa
